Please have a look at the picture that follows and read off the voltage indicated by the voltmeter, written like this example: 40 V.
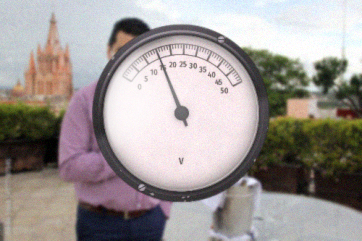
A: 15 V
